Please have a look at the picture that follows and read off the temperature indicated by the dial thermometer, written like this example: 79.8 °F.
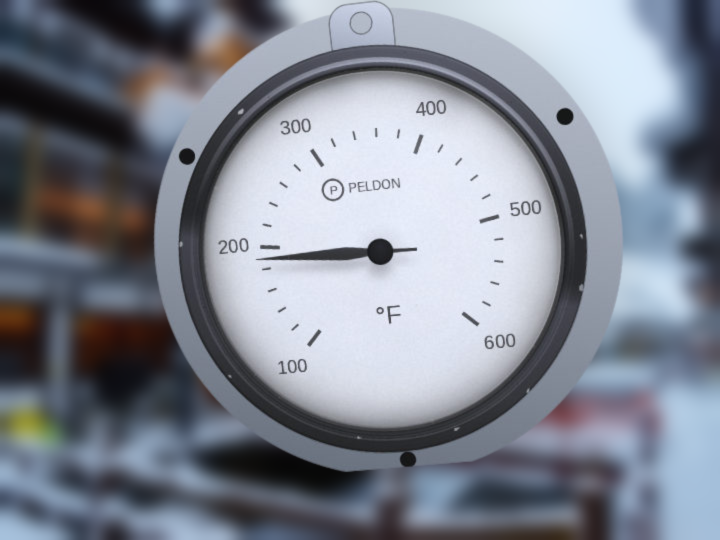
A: 190 °F
